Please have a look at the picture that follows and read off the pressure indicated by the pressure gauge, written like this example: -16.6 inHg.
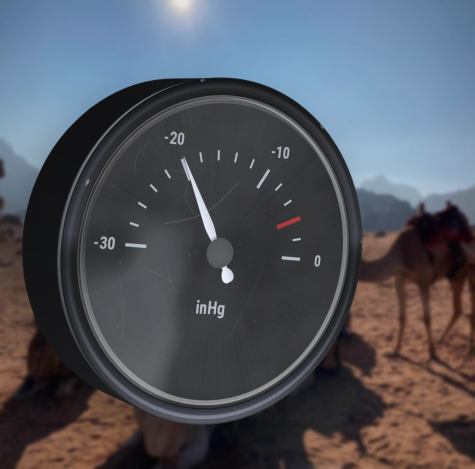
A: -20 inHg
